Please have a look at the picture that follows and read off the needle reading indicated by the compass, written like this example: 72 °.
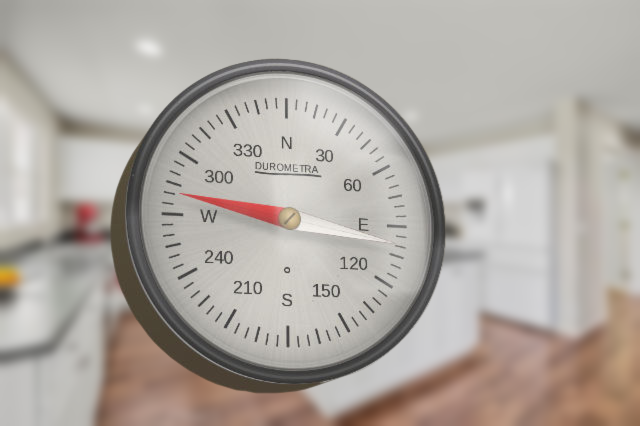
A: 280 °
